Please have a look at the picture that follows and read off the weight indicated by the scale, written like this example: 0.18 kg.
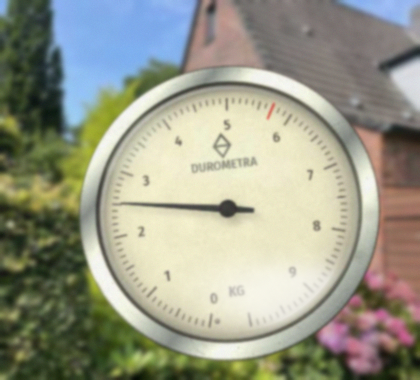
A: 2.5 kg
